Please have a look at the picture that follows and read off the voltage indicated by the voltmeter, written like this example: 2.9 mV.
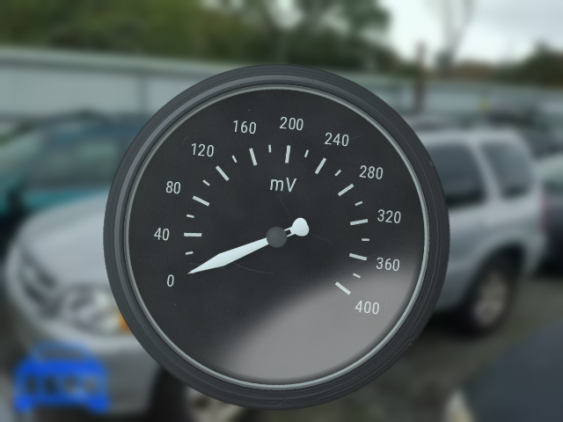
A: 0 mV
